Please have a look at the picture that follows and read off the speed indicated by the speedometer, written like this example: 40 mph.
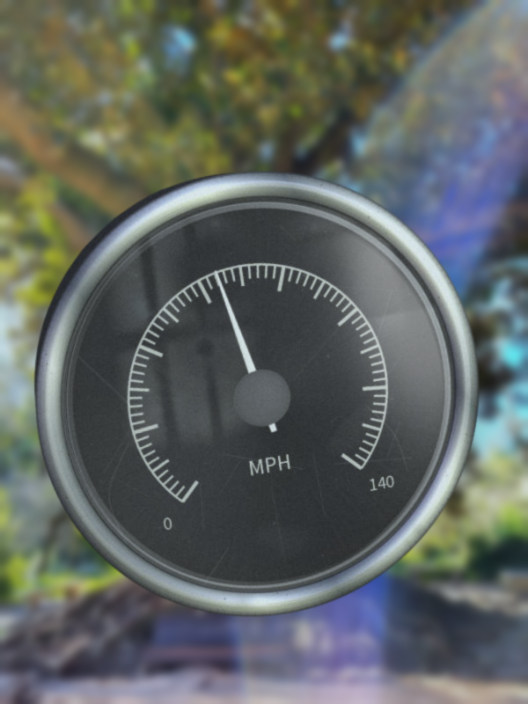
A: 64 mph
